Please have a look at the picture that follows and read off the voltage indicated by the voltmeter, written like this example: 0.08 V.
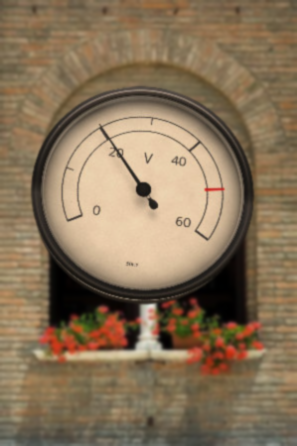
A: 20 V
